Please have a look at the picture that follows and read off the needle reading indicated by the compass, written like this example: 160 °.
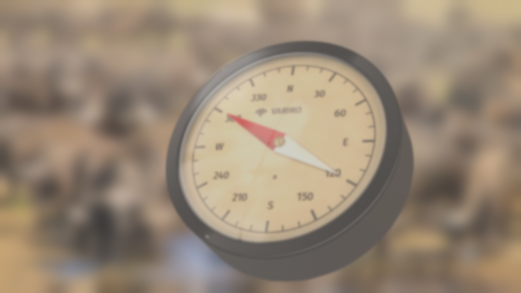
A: 300 °
